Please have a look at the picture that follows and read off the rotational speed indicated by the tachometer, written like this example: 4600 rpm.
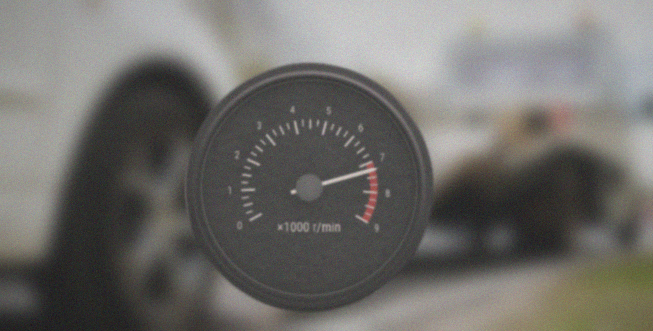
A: 7250 rpm
